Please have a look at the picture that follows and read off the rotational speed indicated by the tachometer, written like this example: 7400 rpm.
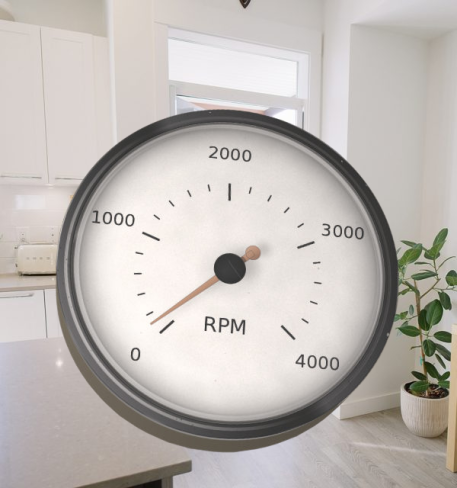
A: 100 rpm
